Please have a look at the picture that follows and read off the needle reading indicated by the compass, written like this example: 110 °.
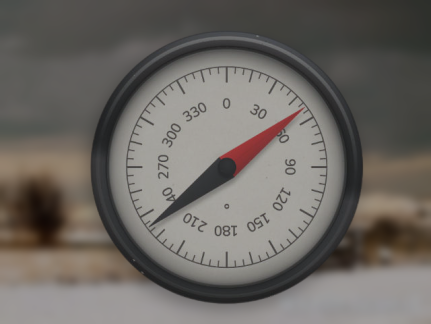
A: 52.5 °
